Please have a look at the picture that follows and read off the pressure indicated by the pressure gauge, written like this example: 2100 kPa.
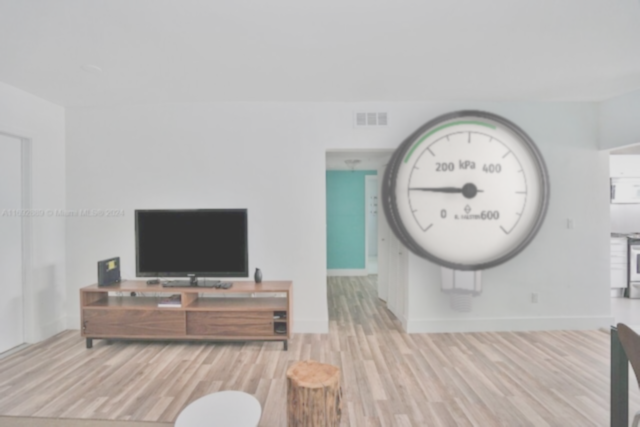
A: 100 kPa
